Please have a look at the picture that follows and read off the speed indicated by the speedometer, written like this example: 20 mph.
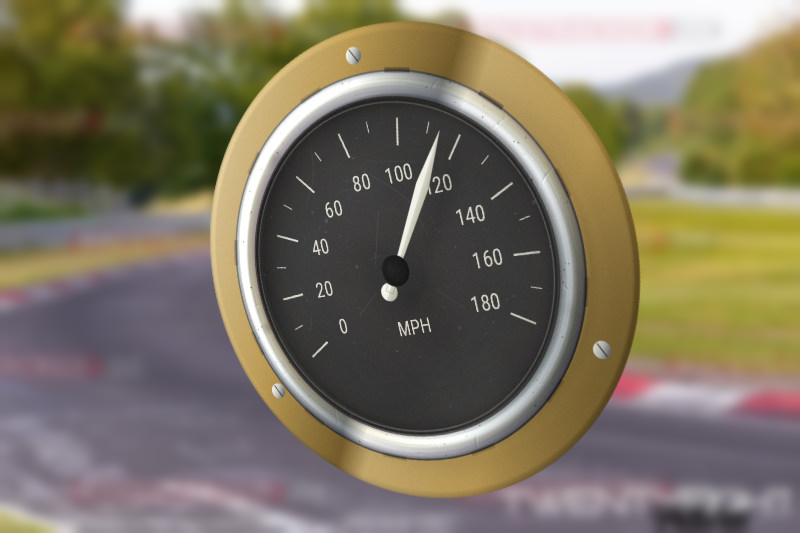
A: 115 mph
